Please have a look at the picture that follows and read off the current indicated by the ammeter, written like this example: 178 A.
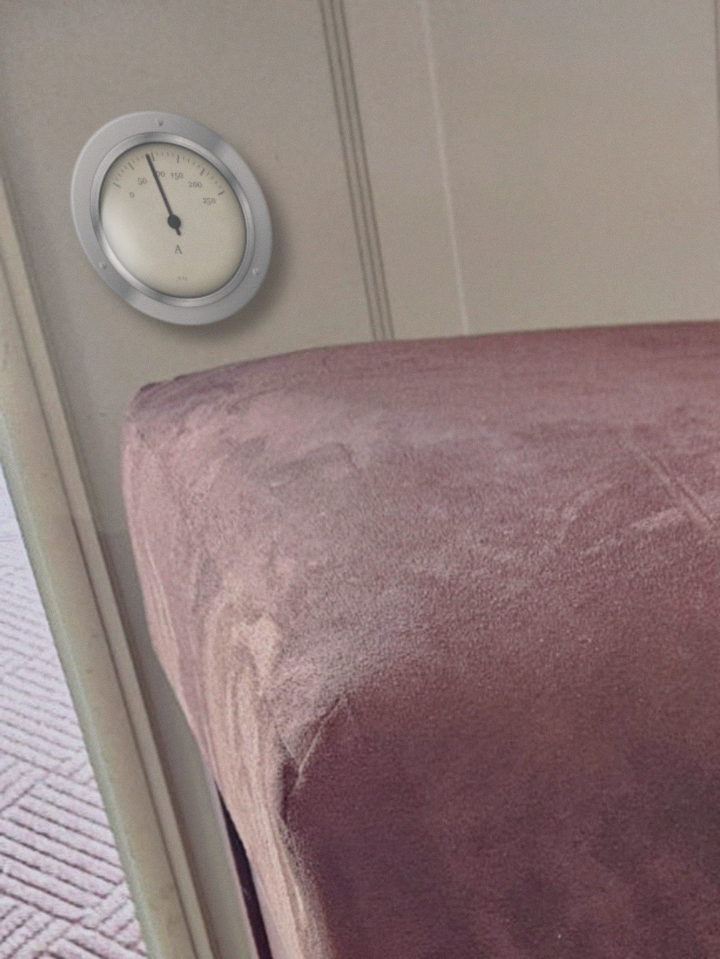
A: 90 A
